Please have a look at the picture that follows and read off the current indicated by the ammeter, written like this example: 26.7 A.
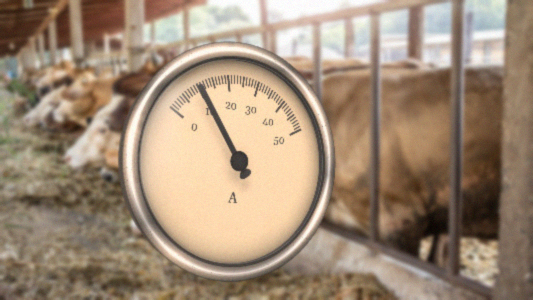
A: 10 A
